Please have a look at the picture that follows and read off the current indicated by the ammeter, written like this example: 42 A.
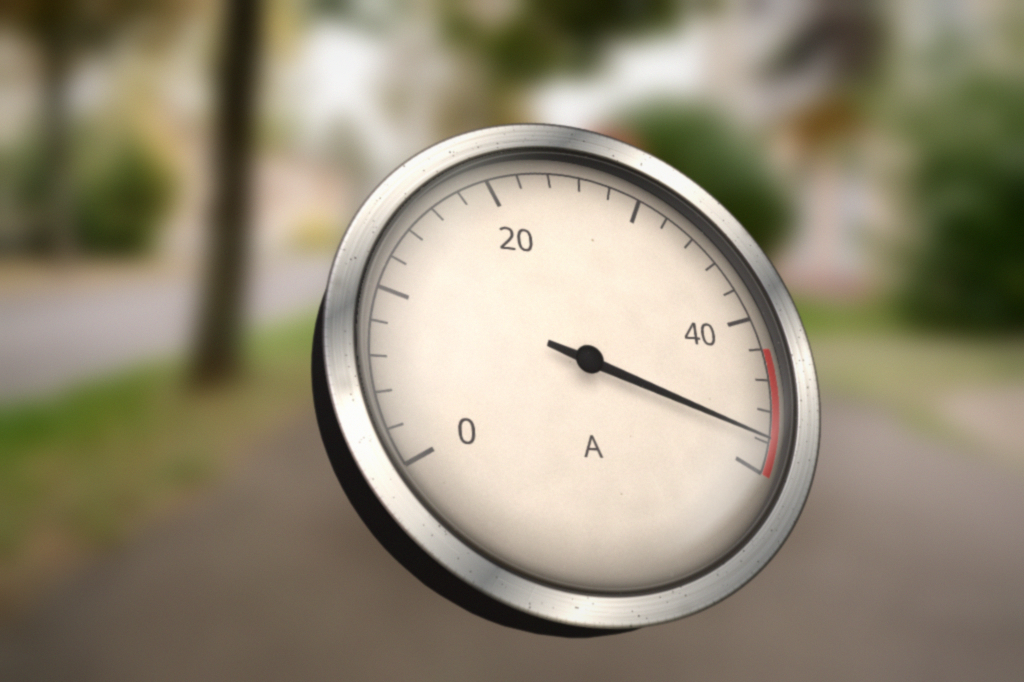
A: 48 A
